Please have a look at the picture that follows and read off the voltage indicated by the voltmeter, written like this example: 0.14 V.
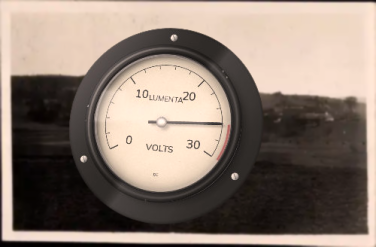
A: 26 V
